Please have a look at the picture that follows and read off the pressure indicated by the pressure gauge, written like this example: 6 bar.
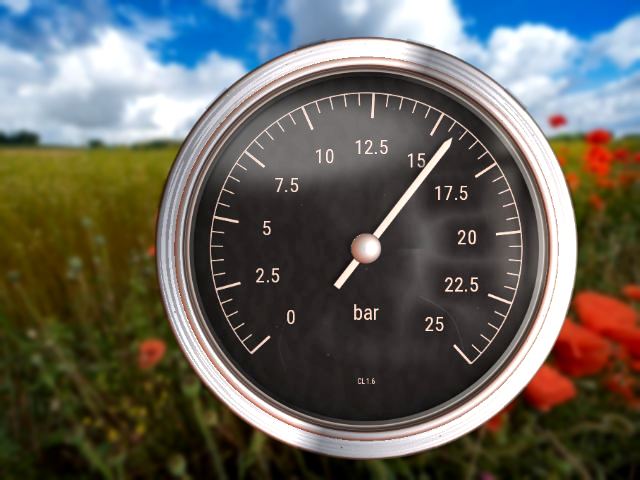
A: 15.75 bar
